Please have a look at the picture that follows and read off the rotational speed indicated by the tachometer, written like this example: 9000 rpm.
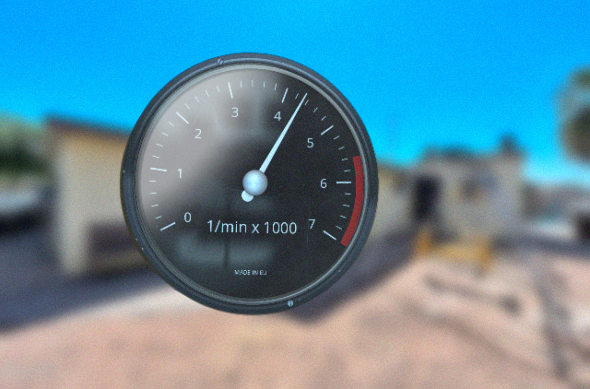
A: 4300 rpm
